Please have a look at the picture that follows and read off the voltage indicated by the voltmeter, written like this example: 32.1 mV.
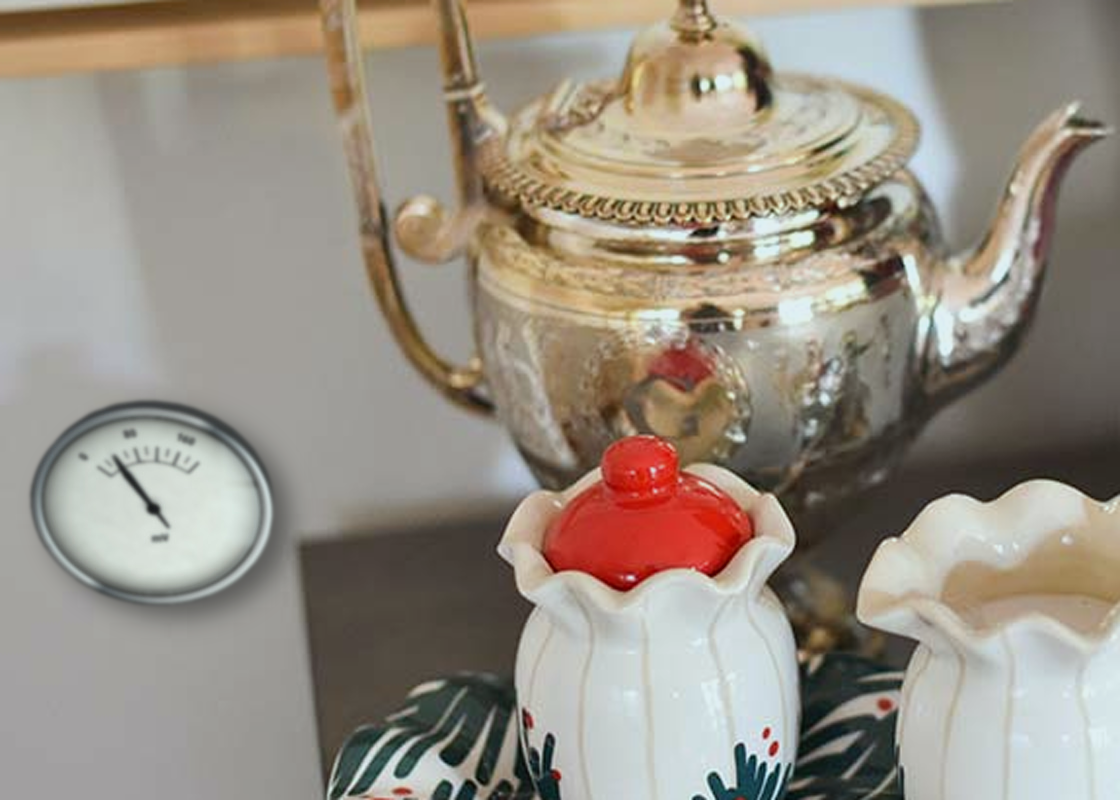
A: 40 mV
